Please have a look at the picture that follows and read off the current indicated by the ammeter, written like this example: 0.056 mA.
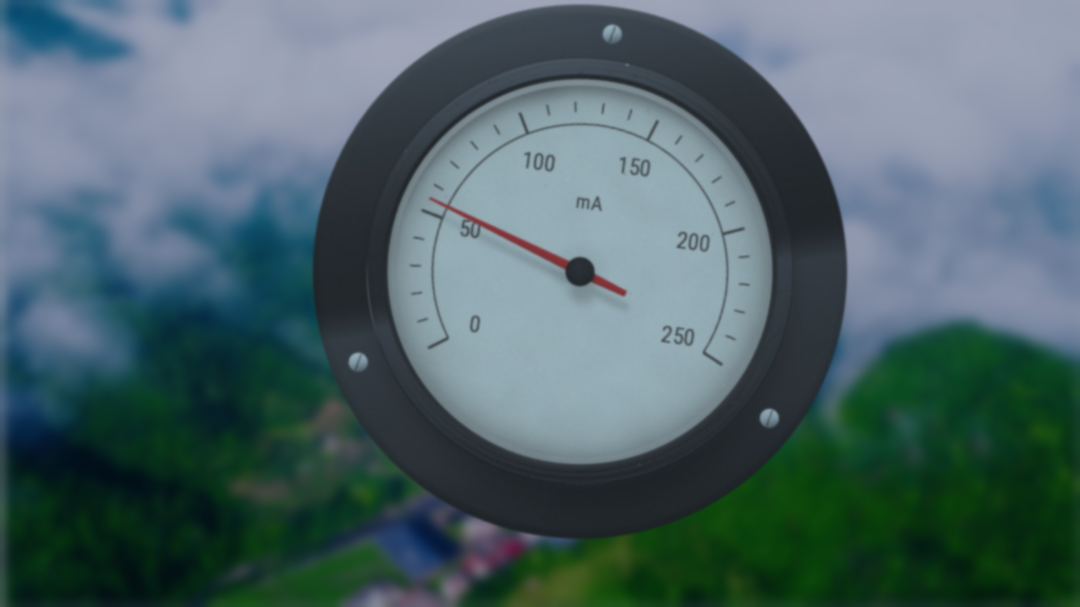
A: 55 mA
